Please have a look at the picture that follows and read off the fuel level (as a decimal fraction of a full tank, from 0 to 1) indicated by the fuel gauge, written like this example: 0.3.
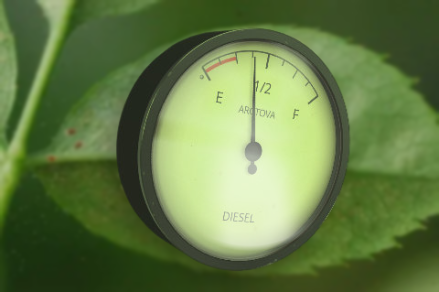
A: 0.375
